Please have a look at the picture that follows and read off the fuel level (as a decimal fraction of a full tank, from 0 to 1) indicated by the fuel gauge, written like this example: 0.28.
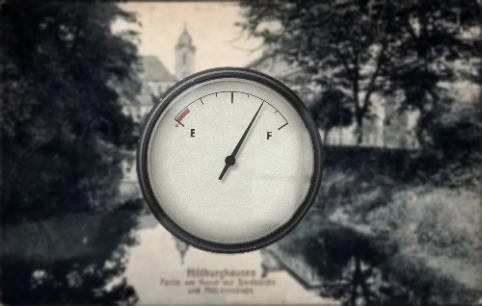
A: 0.75
